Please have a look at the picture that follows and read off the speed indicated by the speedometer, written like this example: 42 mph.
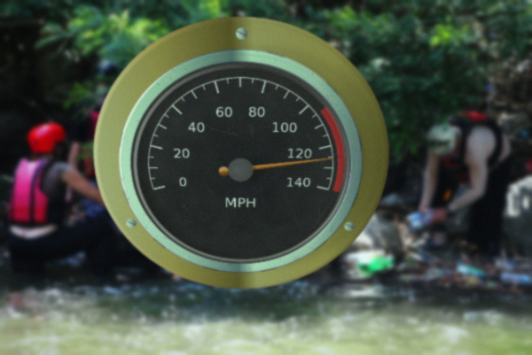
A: 125 mph
